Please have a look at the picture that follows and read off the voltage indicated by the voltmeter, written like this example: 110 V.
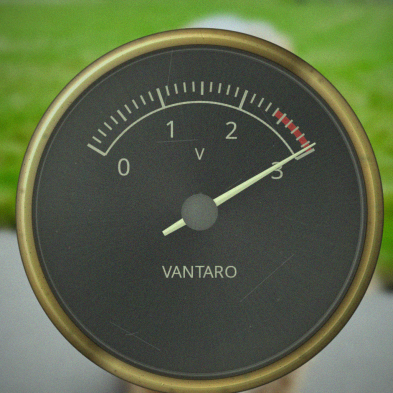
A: 2.95 V
